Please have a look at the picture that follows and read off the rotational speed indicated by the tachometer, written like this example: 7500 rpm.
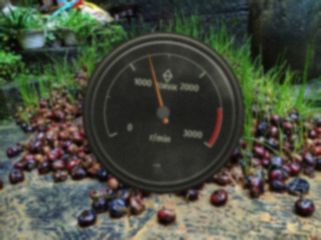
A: 1250 rpm
